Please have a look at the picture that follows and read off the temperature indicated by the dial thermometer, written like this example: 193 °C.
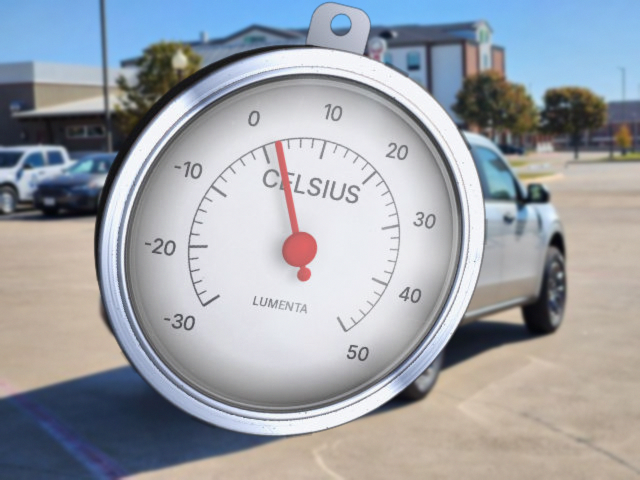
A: 2 °C
